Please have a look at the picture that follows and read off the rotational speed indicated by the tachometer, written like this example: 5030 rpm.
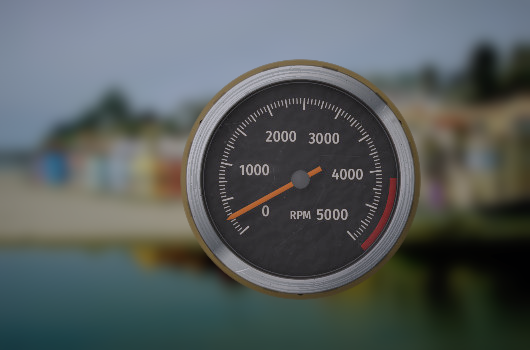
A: 250 rpm
